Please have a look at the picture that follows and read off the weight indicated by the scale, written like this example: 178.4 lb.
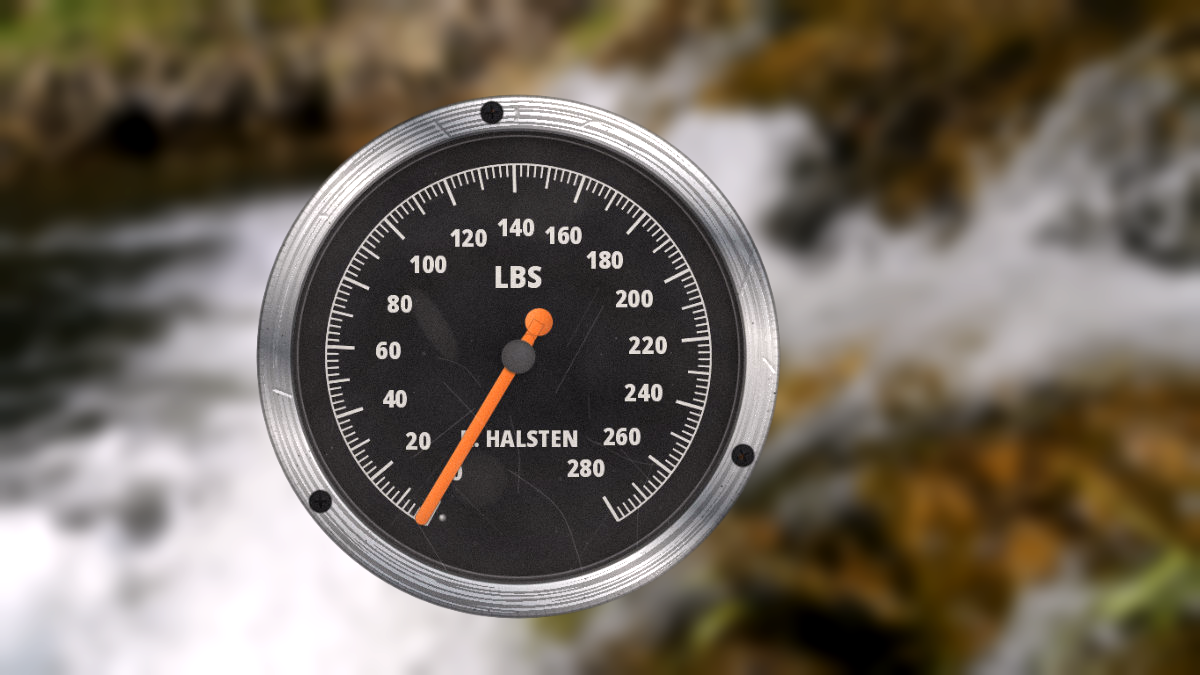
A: 2 lb
